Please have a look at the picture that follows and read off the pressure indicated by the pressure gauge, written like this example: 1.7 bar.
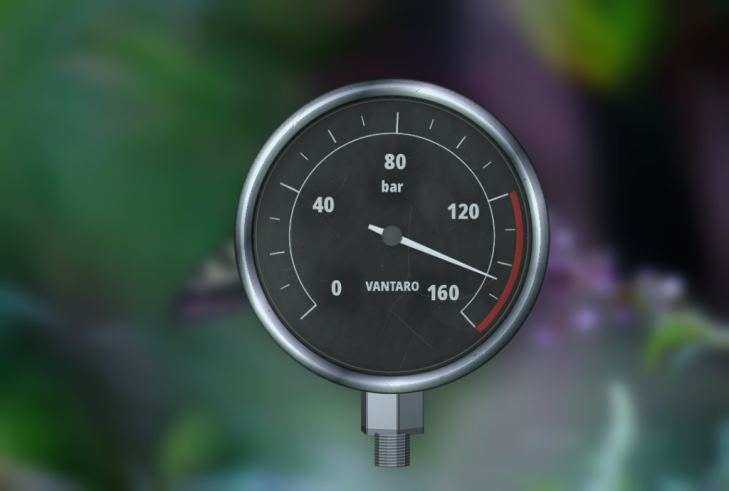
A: 145 bar
